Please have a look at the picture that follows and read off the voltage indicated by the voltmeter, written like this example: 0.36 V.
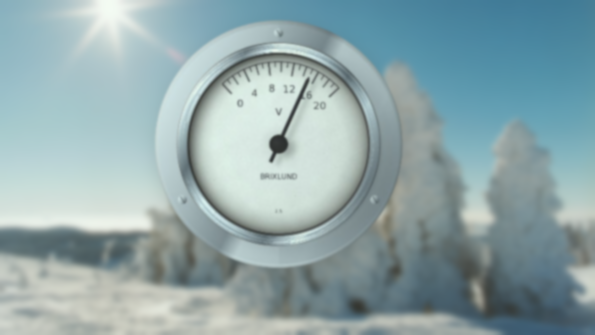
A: 15 V
